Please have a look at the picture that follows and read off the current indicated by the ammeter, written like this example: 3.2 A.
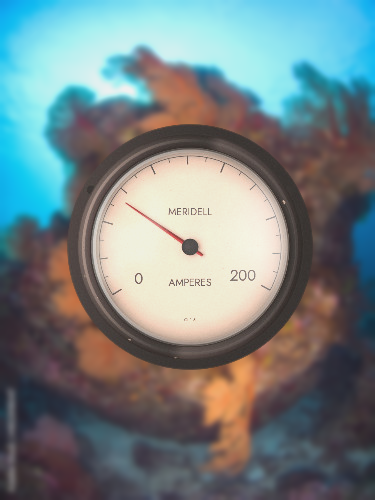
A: 55 A
